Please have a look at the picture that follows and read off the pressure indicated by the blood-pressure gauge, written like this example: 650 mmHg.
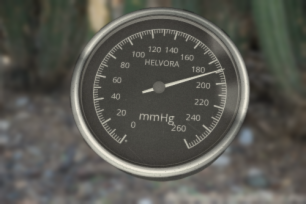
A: 190 mmHg
